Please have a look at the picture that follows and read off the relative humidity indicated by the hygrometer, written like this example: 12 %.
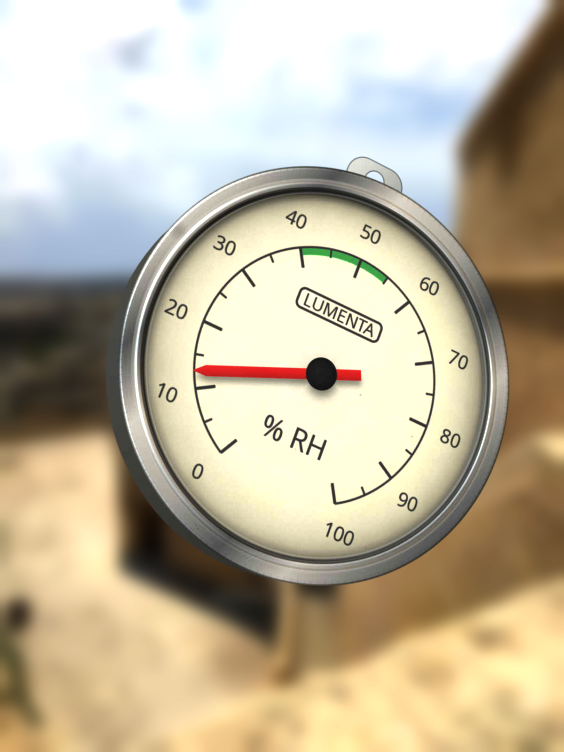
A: 12.5 %
